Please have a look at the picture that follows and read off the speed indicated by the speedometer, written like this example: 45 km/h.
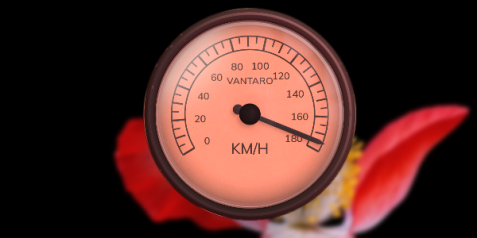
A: 175 km/h
